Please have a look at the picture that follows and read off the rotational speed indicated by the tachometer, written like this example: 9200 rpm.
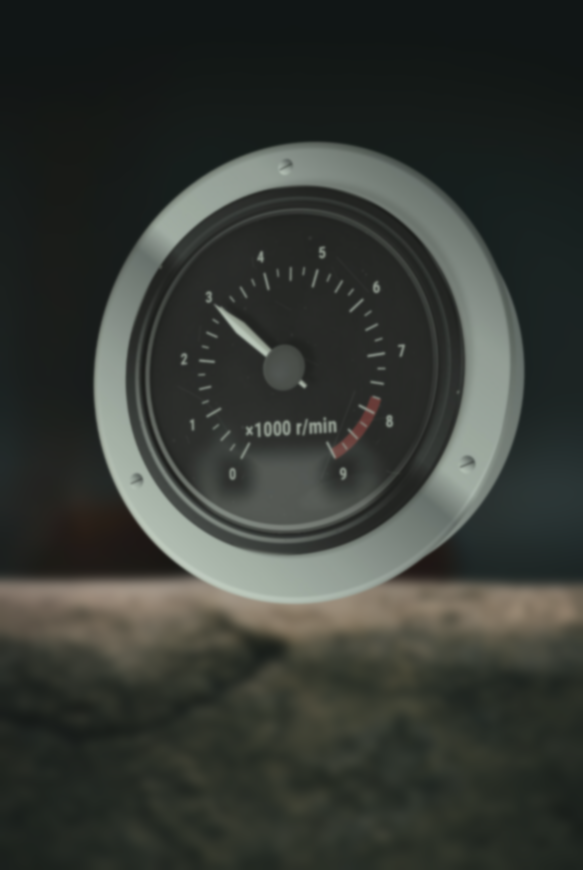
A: 3000 rpm
